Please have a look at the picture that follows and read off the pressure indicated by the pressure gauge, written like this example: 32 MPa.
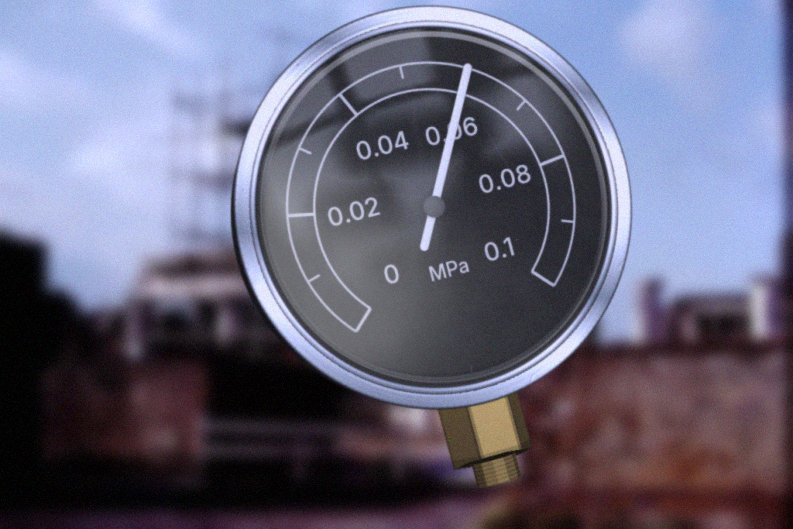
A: 0.06 MPa
